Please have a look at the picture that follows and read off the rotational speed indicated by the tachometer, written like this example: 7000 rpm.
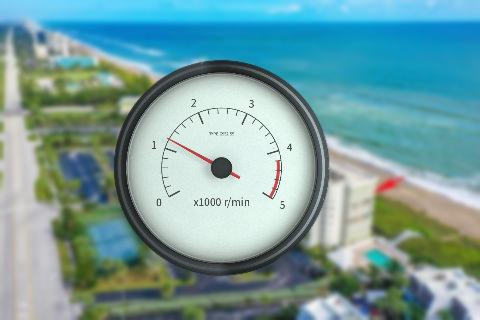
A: 1200 rpm
